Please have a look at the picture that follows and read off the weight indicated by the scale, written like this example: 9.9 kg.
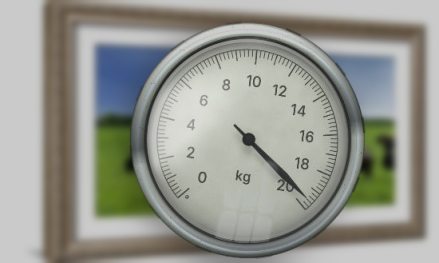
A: 19.6 kg
